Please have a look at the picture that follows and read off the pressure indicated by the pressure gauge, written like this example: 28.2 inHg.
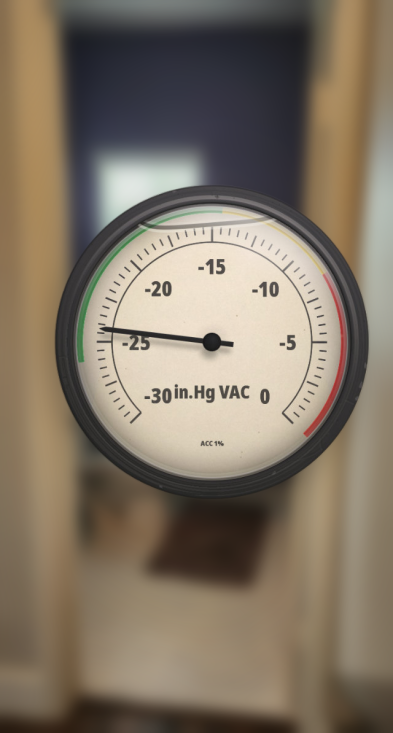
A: -24.25 inHg
